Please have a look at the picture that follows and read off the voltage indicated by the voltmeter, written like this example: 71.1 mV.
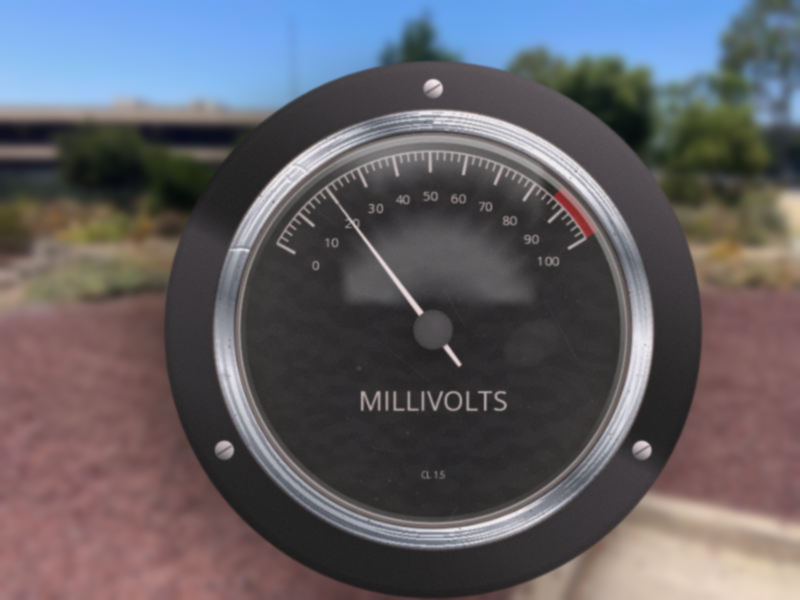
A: 20 mV
